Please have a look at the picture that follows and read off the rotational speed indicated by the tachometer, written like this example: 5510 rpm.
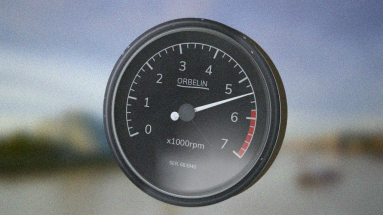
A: 5400 rpm
